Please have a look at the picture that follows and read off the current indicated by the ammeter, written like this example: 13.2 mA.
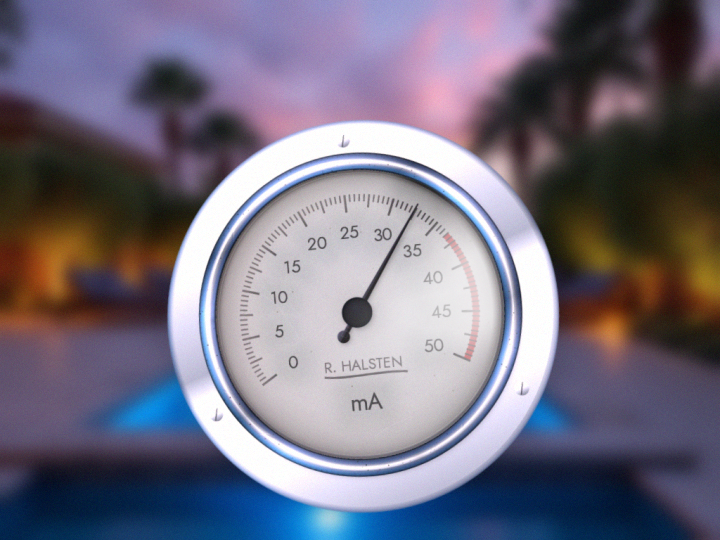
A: 32.5 mA
